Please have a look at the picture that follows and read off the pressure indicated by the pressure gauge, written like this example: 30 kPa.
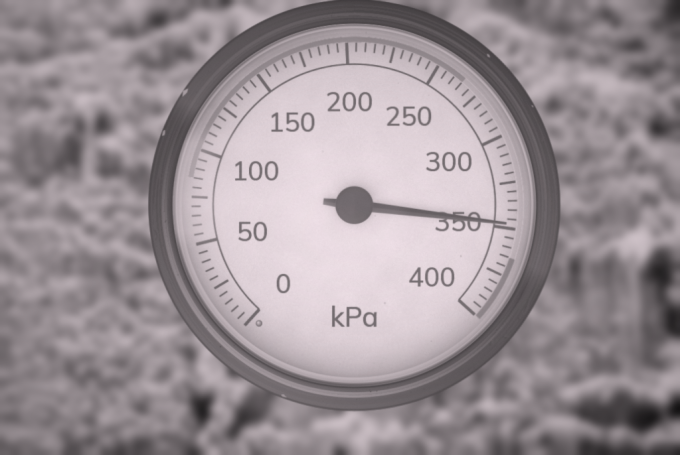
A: 347.5 kPa
